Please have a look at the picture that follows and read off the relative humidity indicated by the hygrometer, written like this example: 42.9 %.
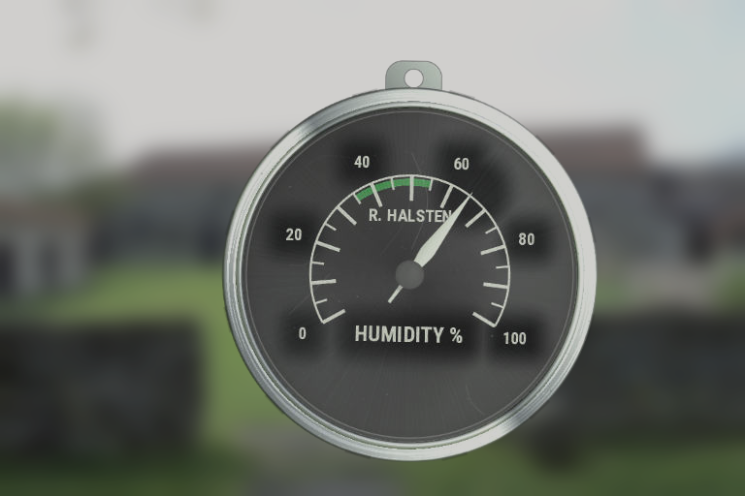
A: 65 %
